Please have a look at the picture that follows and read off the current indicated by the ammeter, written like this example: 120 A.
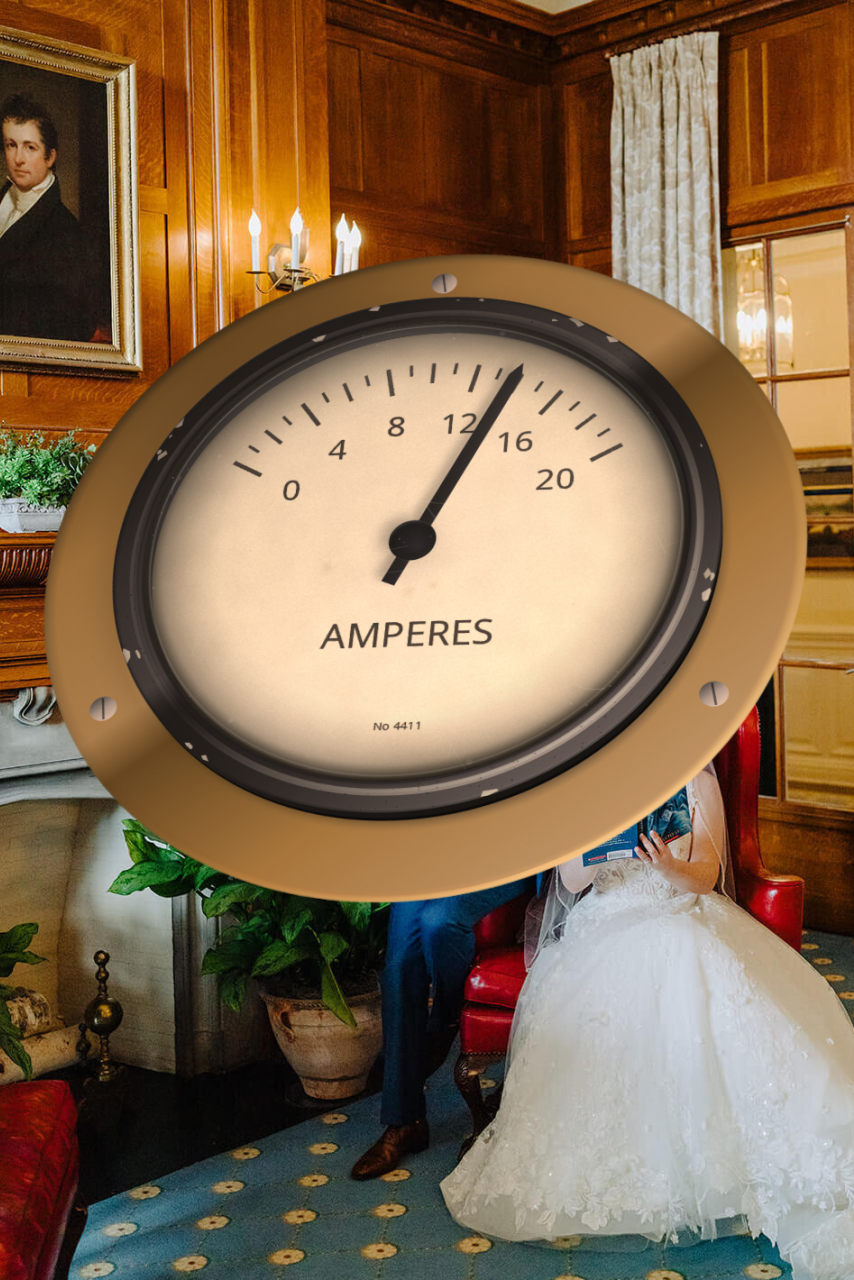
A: 14 A
